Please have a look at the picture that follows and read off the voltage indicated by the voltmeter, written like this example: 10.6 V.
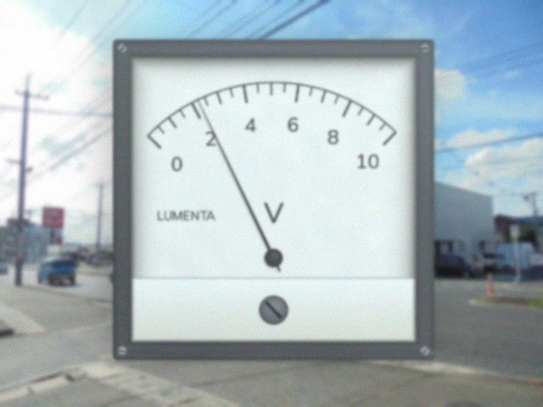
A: 2.25 V
